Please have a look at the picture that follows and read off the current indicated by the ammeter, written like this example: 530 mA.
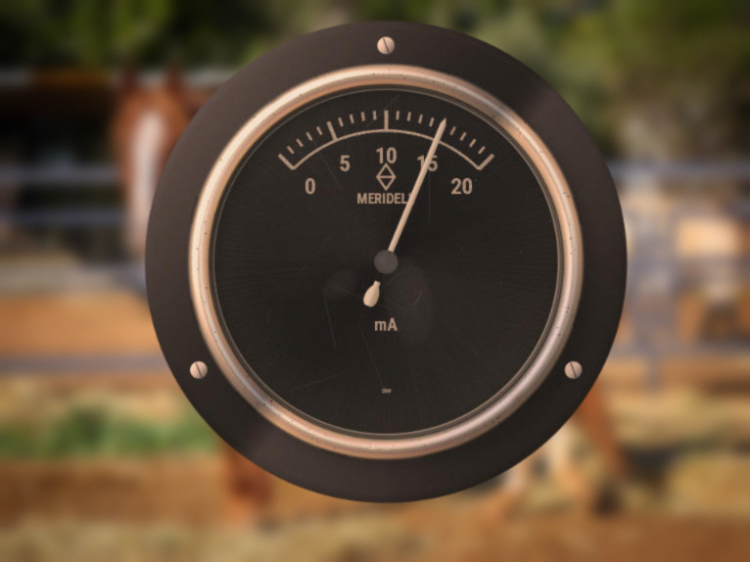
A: 15 mA
